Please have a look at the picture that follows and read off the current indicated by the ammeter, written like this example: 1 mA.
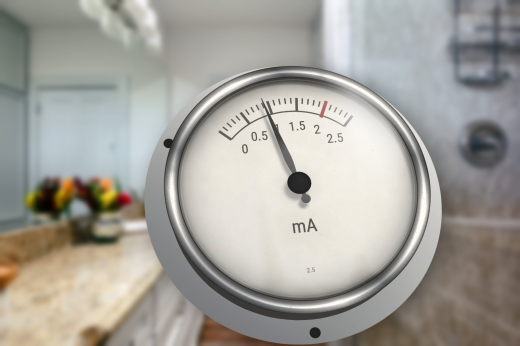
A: 0.9 mA
